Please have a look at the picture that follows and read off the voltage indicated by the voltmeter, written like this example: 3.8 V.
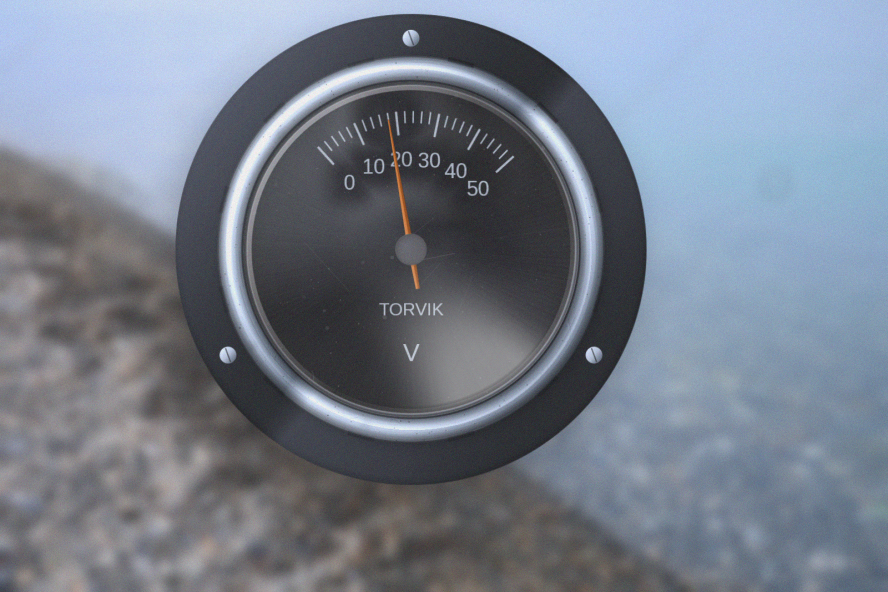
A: 18 V
